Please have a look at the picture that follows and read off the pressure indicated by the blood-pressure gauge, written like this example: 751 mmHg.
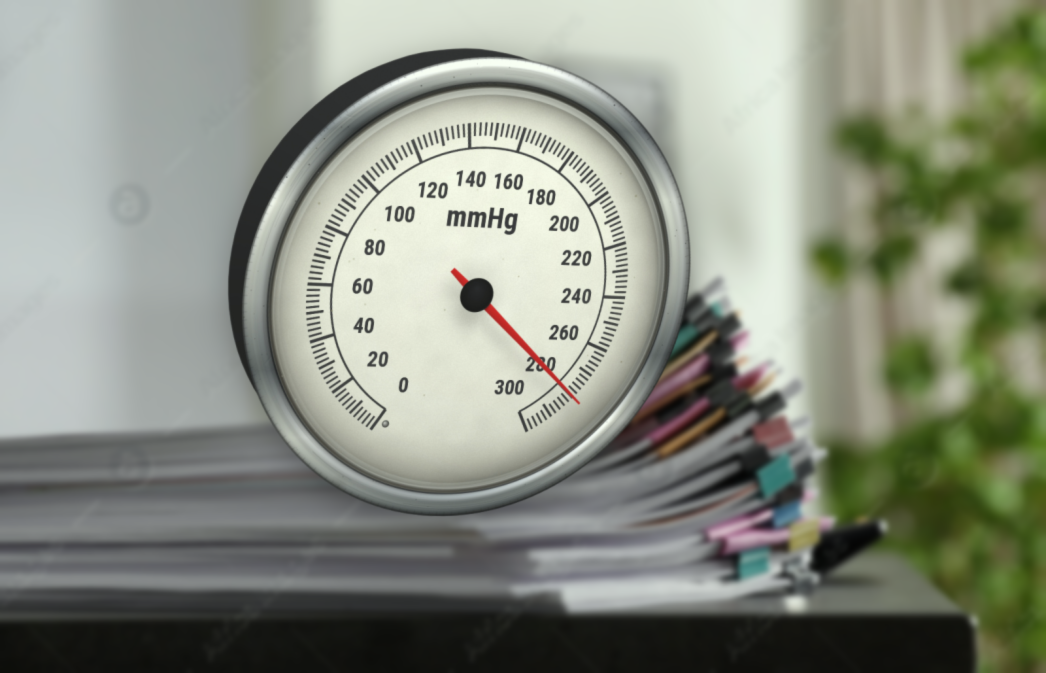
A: 280 mmHg
